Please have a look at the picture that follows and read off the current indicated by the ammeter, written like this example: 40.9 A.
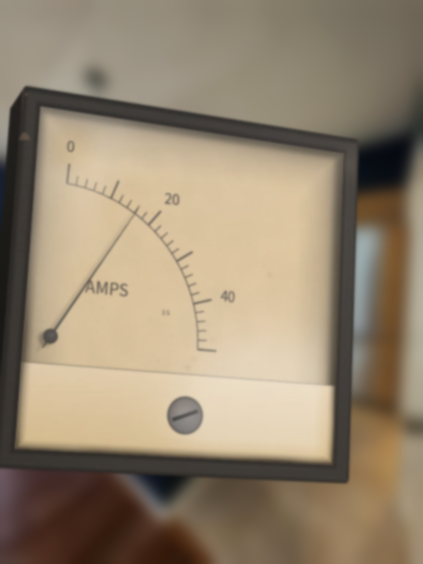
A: 16 A
